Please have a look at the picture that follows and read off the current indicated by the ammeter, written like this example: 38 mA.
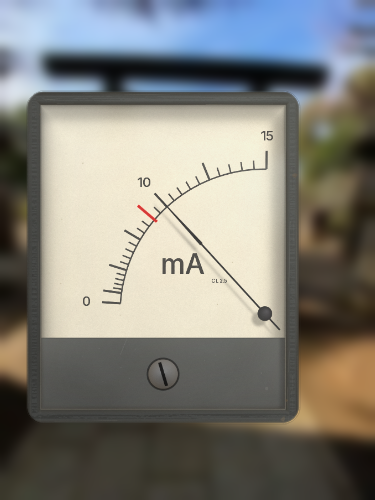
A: 10 mA
